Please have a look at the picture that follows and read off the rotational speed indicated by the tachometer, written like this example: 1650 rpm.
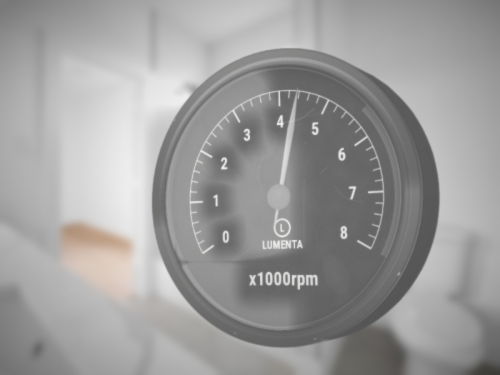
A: 4400 rpm
